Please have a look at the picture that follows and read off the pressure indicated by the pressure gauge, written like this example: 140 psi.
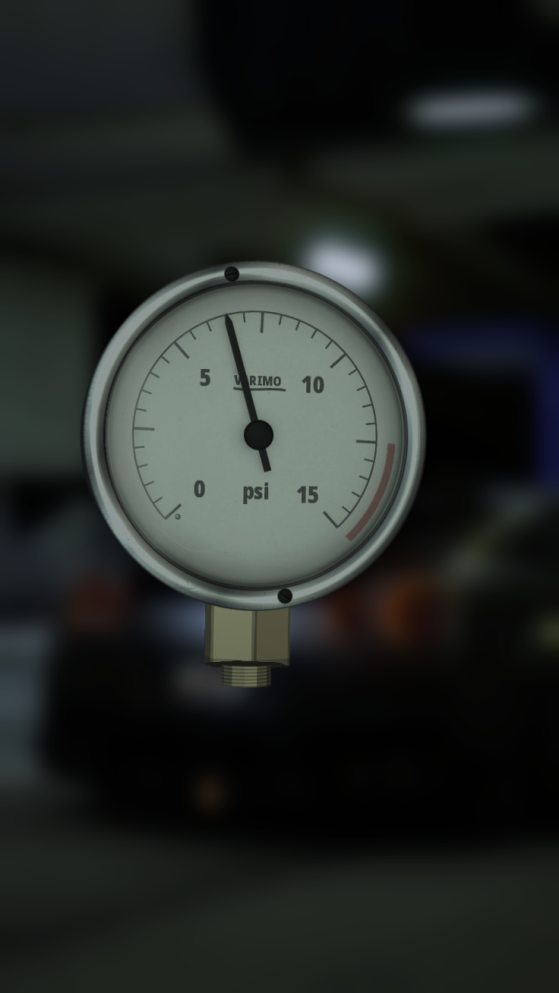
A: 6.5 psi
